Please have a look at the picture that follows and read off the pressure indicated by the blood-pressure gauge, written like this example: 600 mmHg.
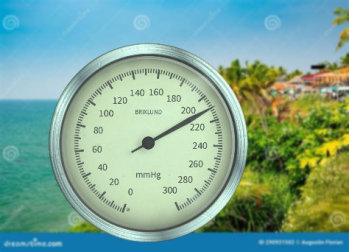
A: 210 mmHg
